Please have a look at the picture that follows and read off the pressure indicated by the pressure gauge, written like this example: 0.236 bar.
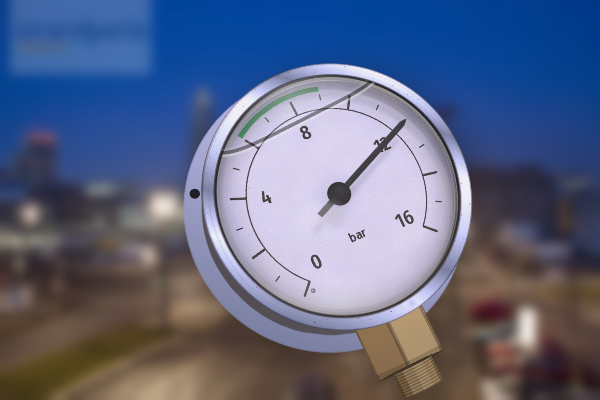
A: 12 bar
